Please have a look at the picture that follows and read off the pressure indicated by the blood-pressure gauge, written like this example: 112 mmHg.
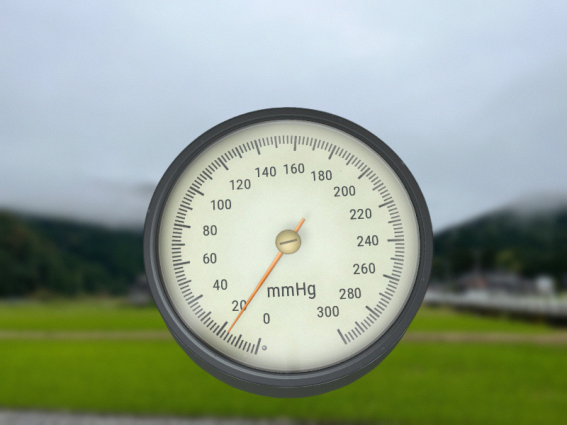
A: 16 mmHg
